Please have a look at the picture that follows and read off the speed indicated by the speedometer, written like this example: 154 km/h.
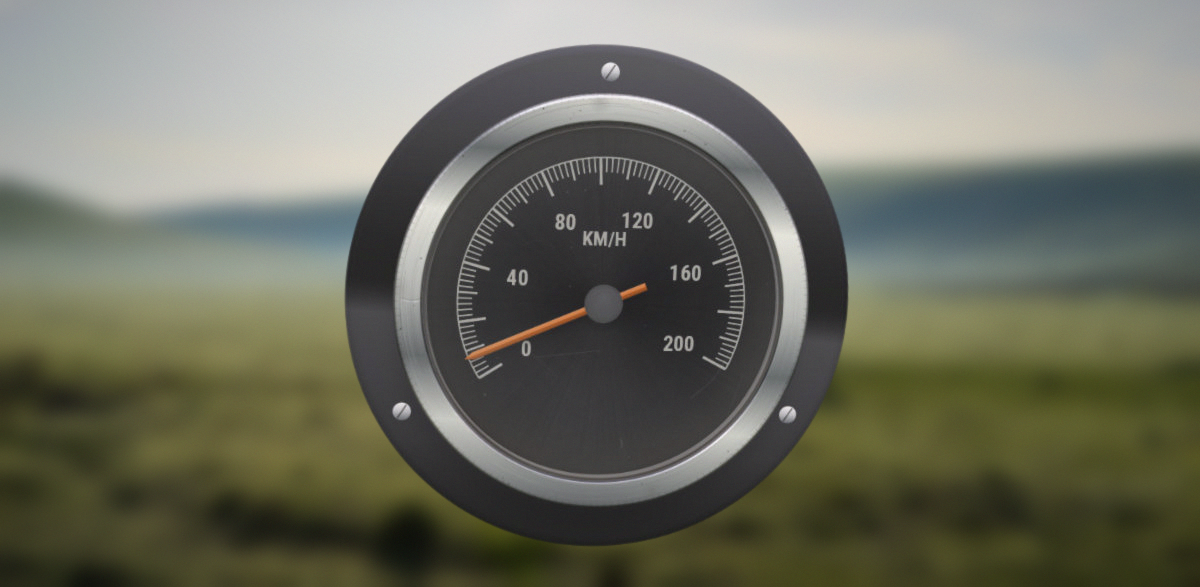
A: 8 km/h
